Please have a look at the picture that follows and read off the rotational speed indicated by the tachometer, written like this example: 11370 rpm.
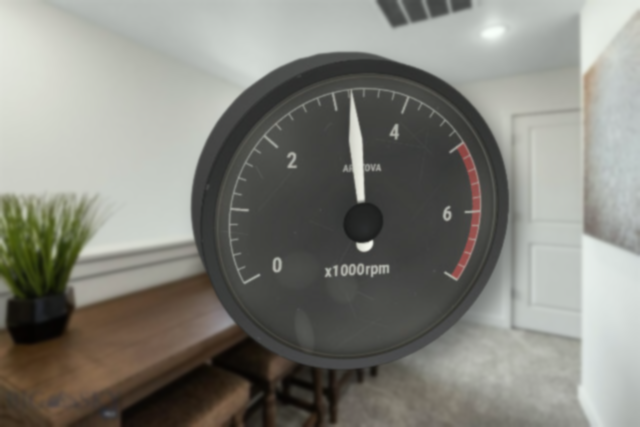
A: 3200 rpm
